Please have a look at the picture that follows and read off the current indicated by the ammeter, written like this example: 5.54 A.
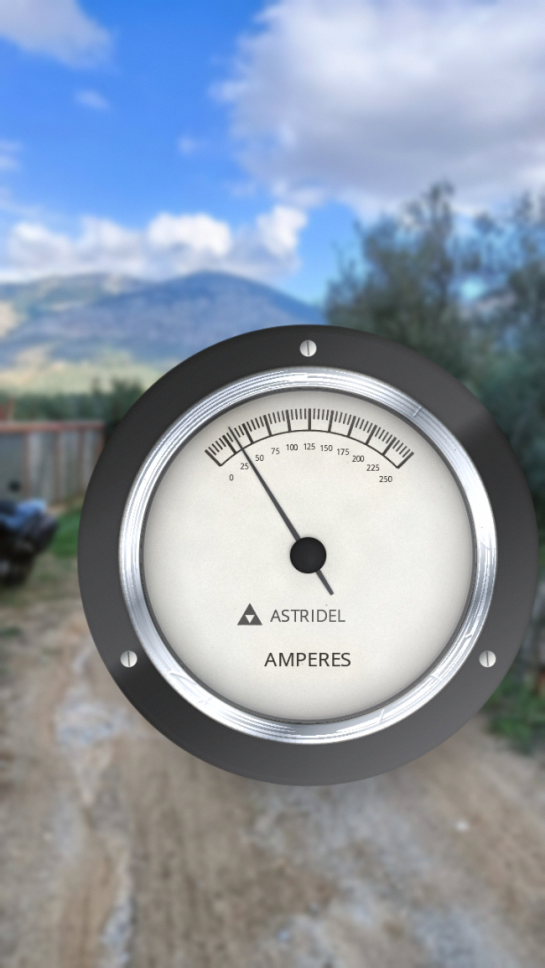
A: 35 A
